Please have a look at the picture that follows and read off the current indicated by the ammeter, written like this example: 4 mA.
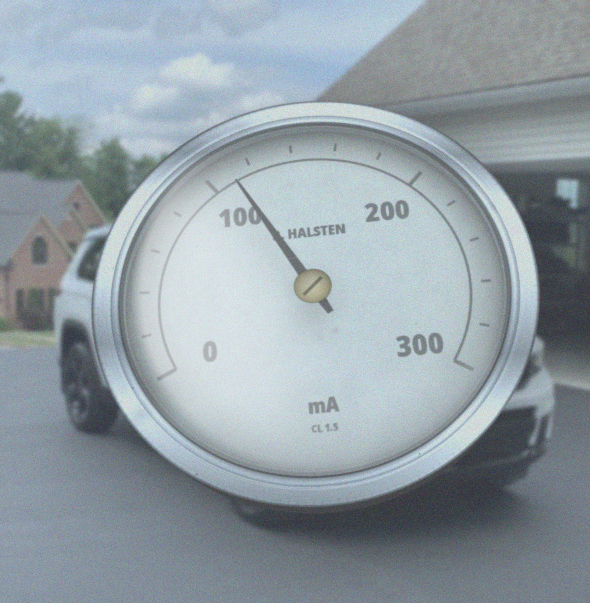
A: 110 mA
